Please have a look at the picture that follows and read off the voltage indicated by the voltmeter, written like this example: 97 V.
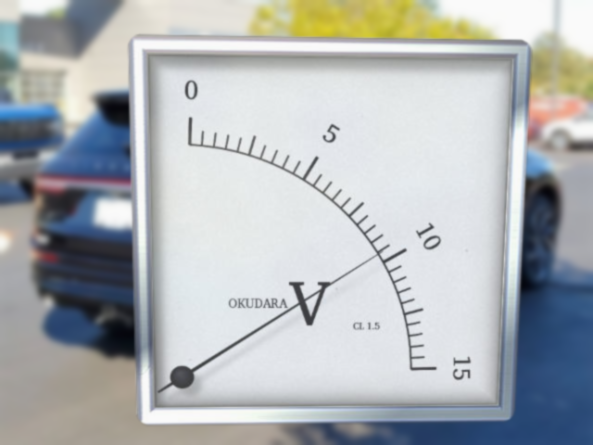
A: 9.5 V
